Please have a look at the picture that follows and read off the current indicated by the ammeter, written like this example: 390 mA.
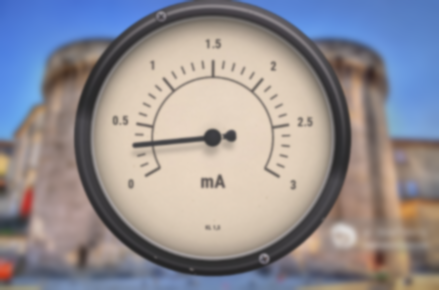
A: 0.3 mA
